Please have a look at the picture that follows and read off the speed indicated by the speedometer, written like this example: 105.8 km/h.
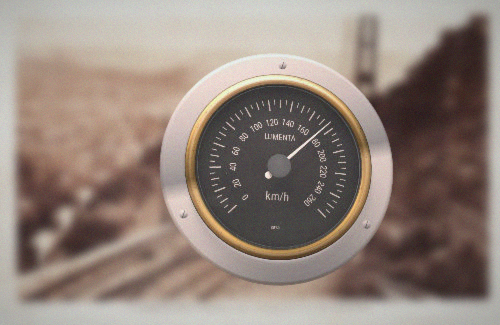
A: 175 km/h
